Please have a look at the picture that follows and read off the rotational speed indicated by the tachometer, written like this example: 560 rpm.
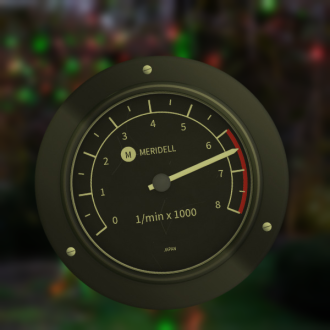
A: 6500 rpm
